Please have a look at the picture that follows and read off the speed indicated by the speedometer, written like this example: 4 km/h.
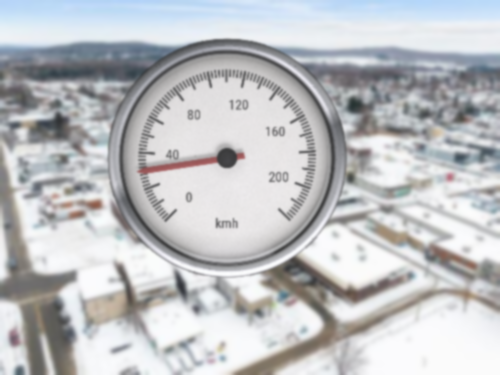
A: 30 km/h
